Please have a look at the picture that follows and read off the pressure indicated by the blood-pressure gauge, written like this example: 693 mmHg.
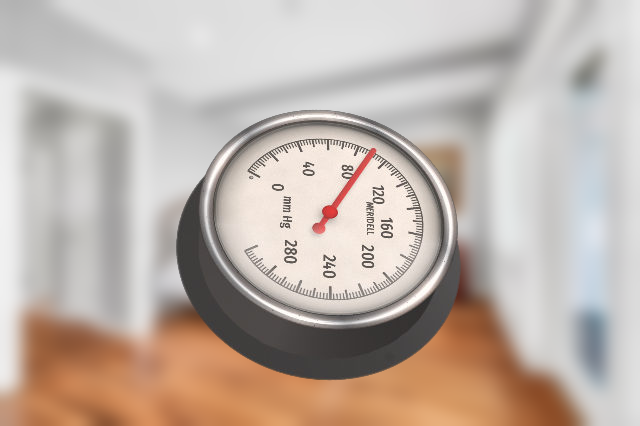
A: 90 mmHg
